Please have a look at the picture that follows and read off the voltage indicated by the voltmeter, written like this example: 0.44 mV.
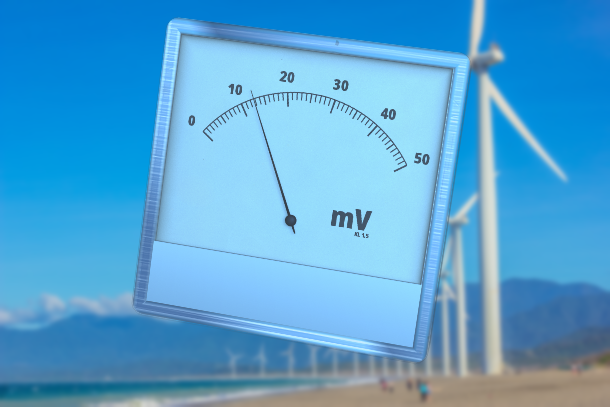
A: 13 mV
